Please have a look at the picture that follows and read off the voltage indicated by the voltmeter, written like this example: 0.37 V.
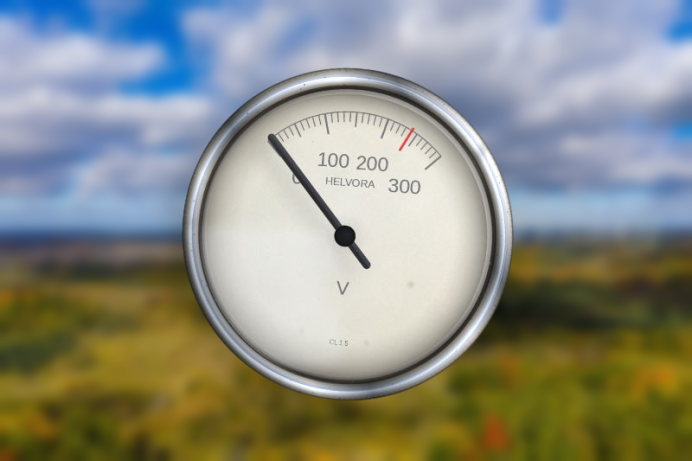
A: 10 V
